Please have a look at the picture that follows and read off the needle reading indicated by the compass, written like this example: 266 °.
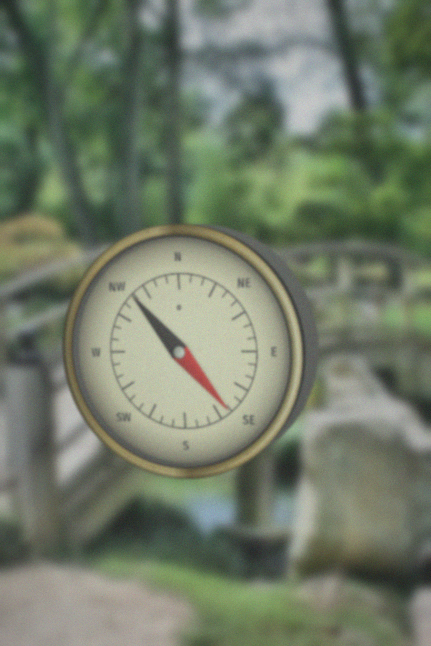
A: 140 °
